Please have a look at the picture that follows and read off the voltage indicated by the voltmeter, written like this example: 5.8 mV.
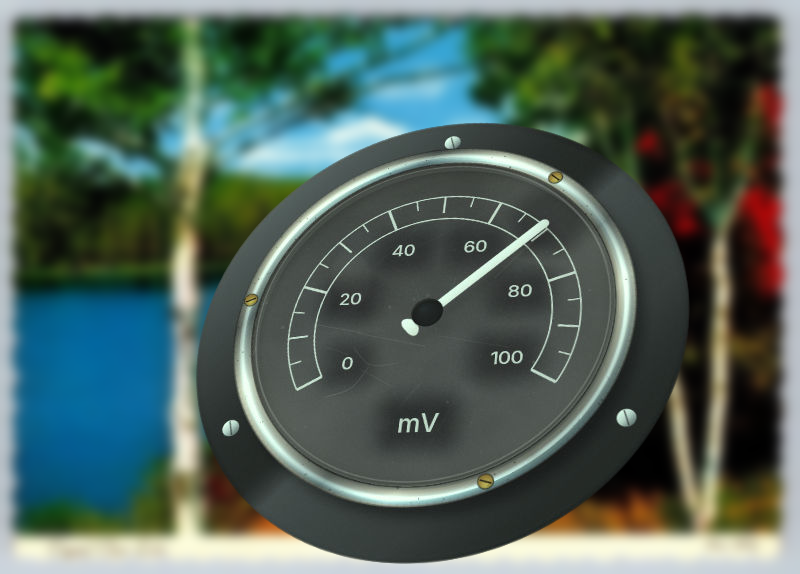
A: 70 mV
